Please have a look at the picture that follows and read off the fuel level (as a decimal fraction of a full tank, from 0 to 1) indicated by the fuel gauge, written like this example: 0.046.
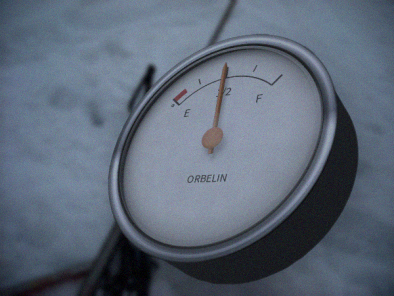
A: 0.5
